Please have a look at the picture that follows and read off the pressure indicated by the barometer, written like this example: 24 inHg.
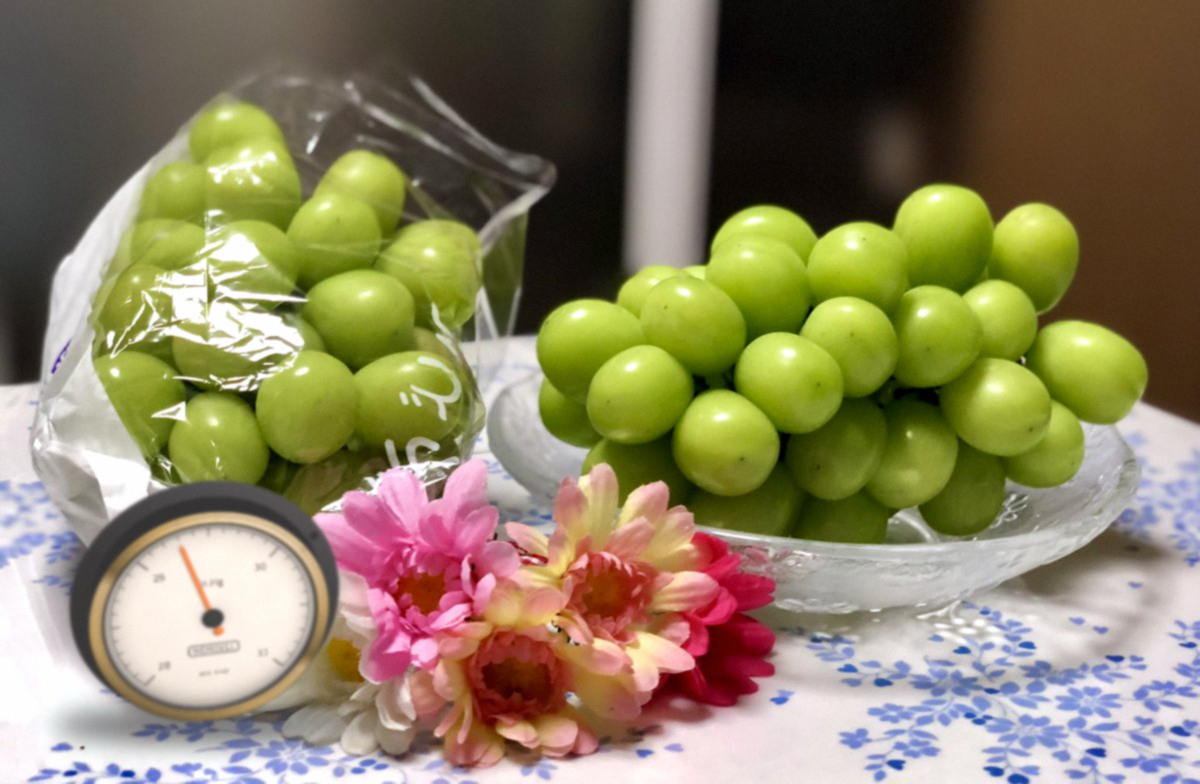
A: 29.3 inHg
